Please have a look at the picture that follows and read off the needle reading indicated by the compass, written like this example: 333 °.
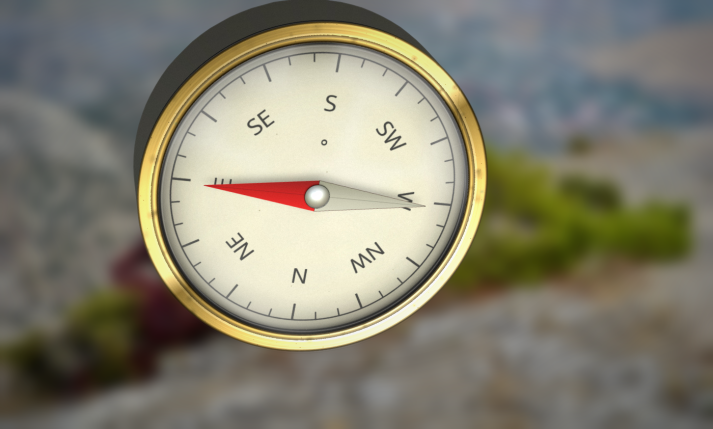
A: 90 °
